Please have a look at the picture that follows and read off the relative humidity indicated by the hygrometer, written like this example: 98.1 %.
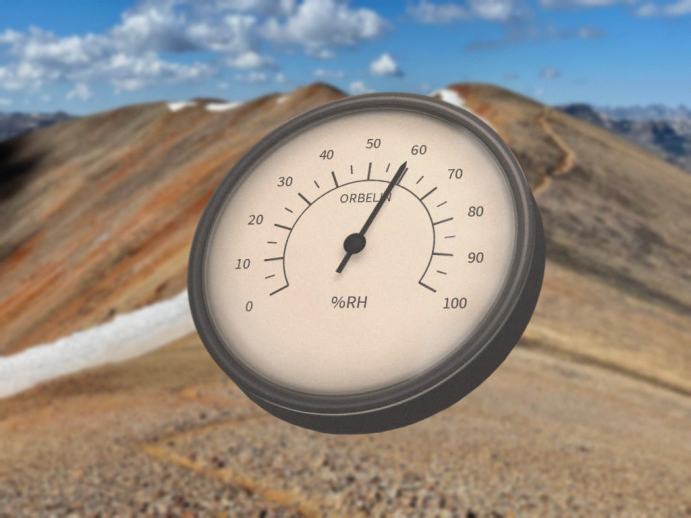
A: 60 %
